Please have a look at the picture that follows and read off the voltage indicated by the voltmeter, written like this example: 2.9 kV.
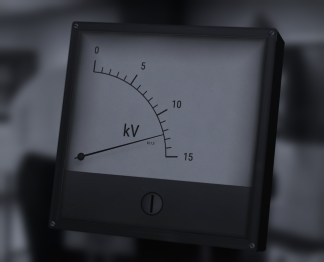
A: 12.5 kV
